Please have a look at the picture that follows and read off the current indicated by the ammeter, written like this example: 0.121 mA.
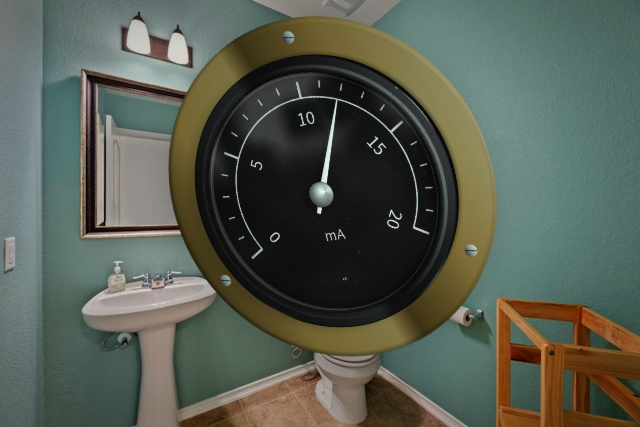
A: 12 mA
